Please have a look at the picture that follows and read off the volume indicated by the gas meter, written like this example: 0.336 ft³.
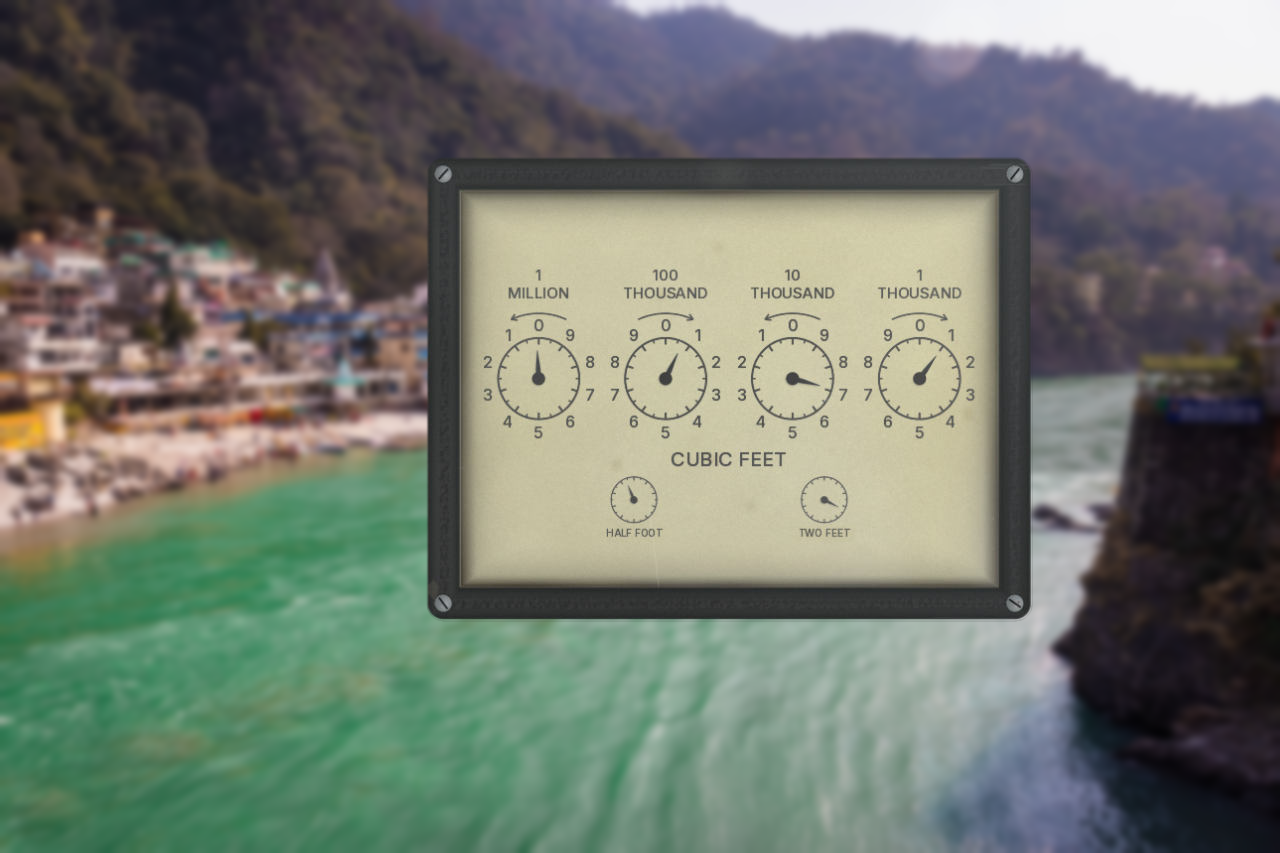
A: 7100 ft³
